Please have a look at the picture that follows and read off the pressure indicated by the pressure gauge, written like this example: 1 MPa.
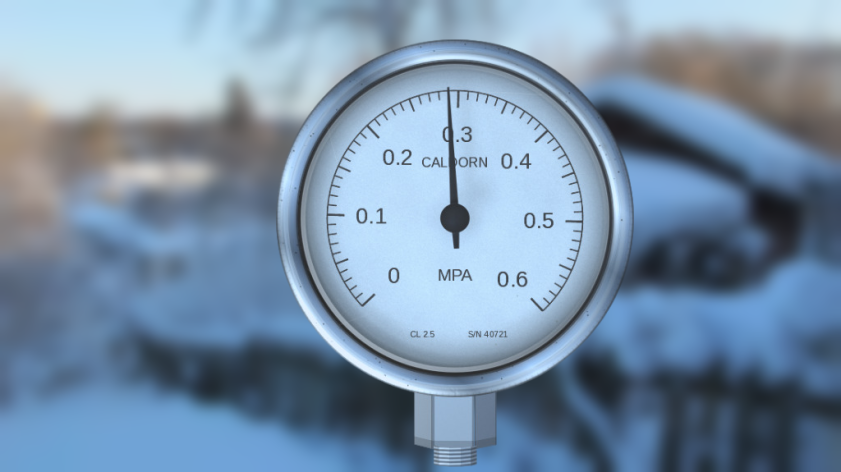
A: 0.29 MPa
